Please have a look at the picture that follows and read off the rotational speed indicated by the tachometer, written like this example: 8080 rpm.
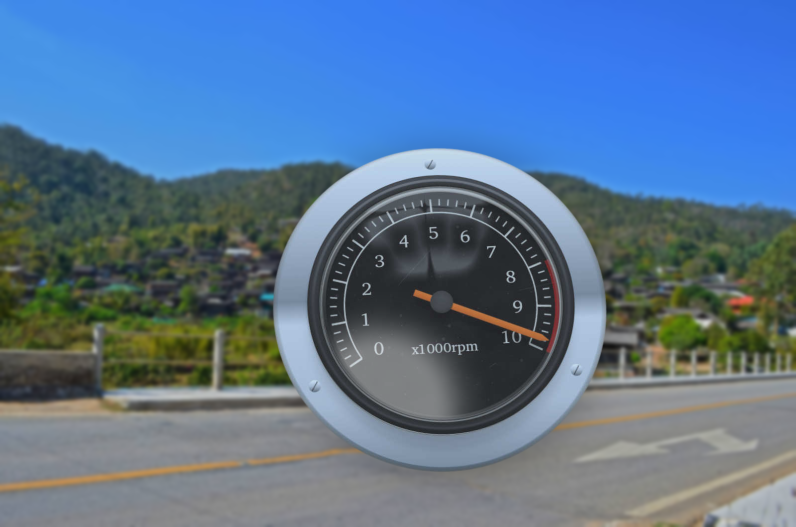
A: 9800 rpm
